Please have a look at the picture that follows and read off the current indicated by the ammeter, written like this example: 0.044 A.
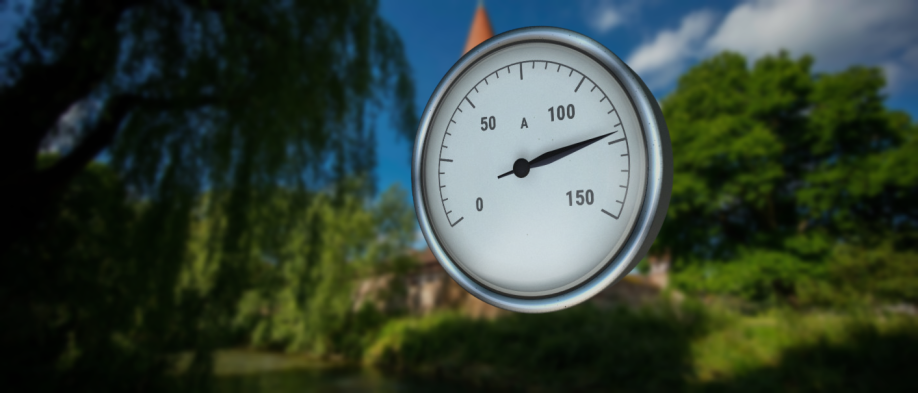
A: 122.5 A
